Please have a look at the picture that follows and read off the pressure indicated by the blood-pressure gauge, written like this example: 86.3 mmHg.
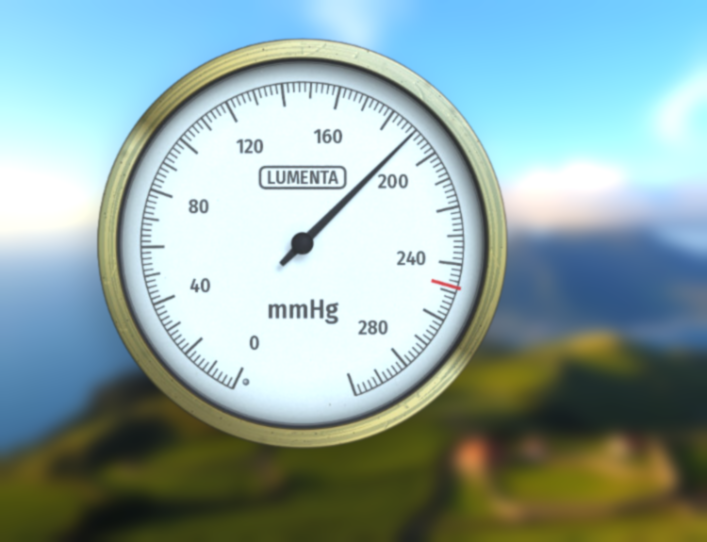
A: 190 mmHg
